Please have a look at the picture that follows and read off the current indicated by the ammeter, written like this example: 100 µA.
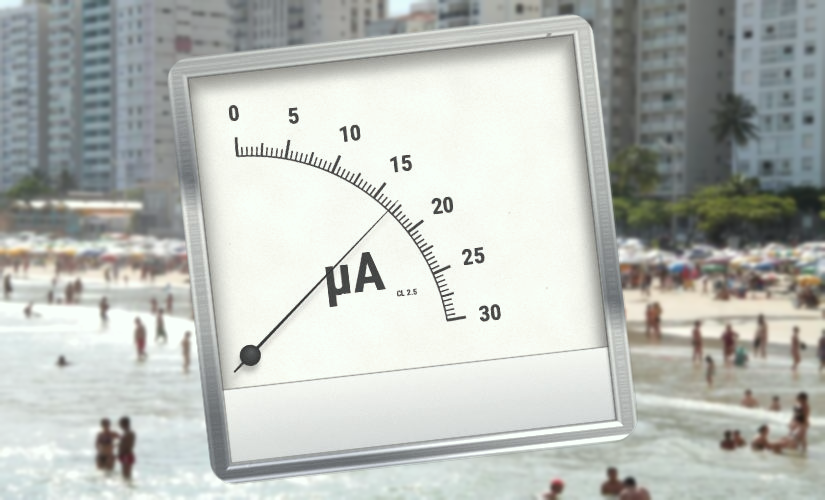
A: 17 µA
